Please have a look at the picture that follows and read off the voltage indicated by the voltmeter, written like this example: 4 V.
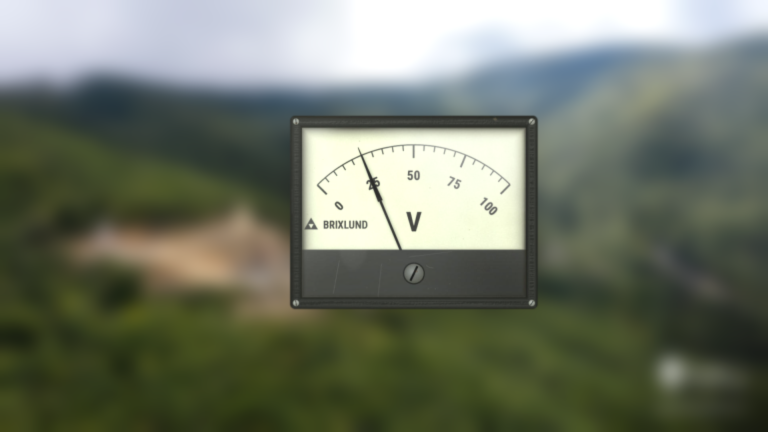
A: 25 V
